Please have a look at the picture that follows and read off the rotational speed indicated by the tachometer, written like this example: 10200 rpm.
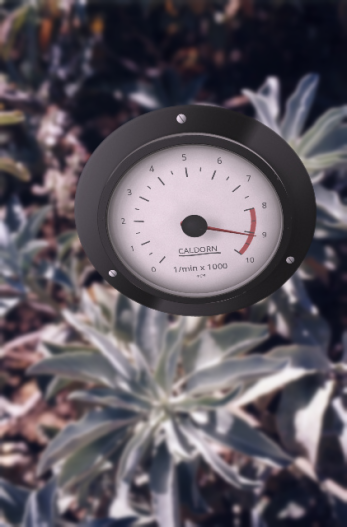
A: 9000 rpm
